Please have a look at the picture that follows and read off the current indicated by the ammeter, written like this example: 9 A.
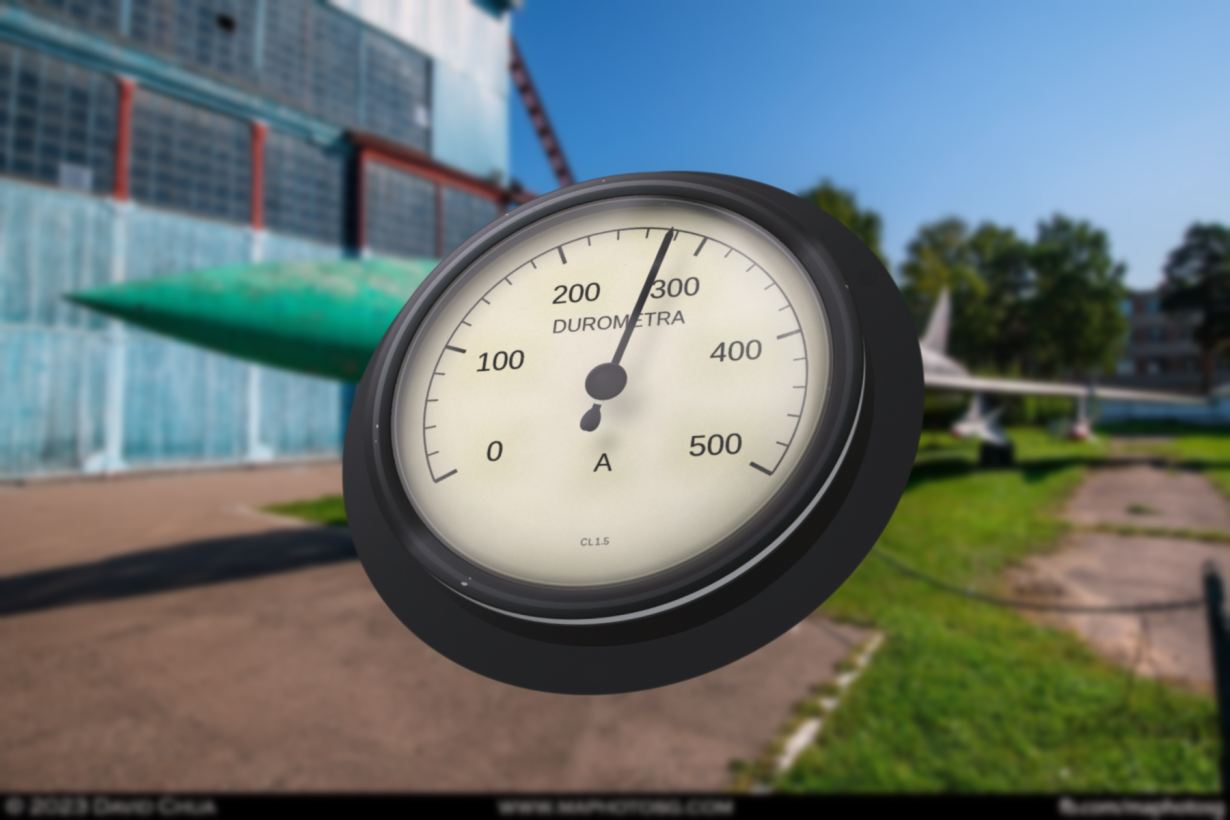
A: 280 A
